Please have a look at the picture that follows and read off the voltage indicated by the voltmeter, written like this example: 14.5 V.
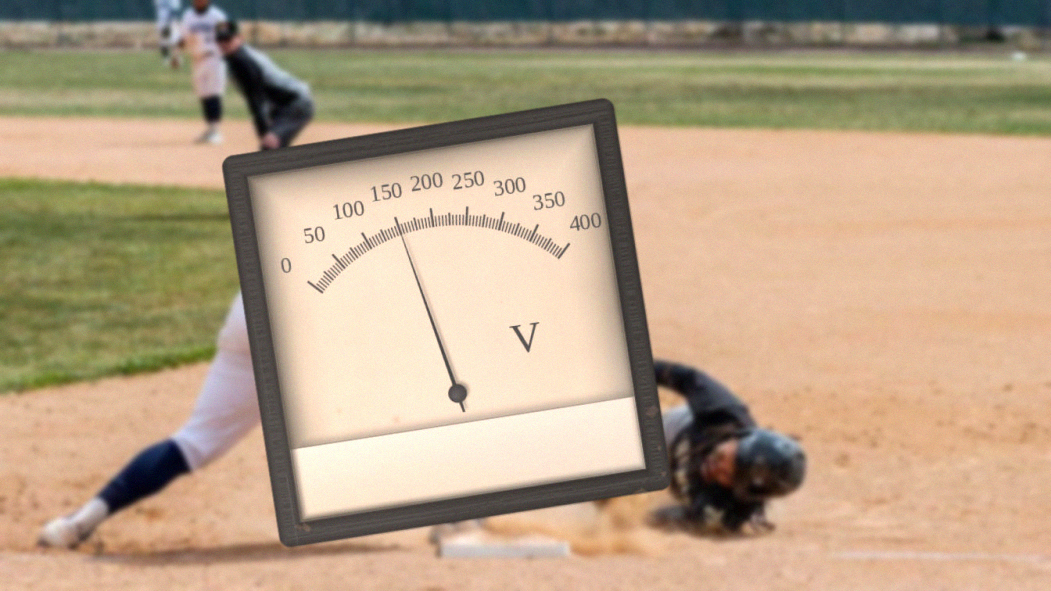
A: 150 V
